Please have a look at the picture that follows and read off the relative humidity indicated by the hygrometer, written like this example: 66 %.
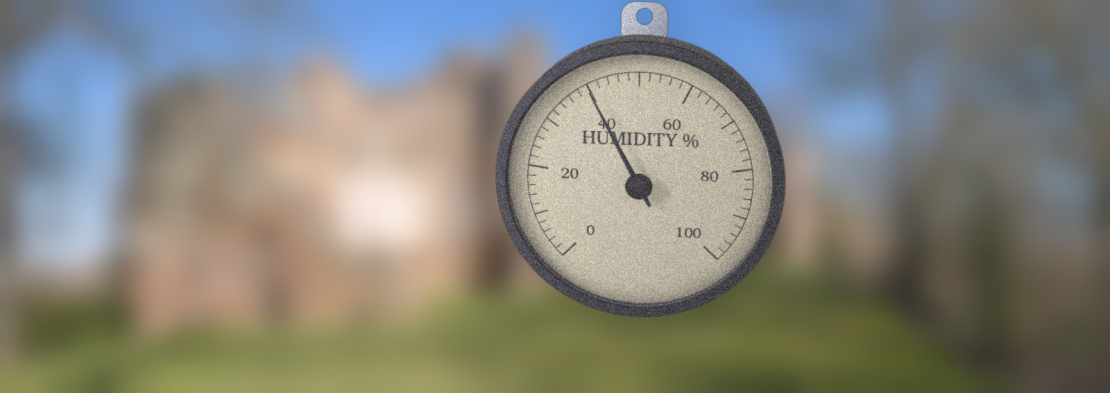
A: 40 %
